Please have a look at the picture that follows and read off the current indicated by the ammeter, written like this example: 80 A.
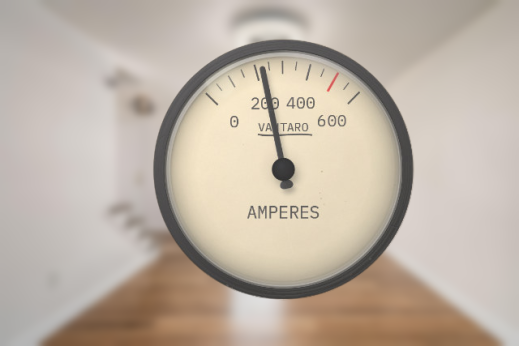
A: 225 A
